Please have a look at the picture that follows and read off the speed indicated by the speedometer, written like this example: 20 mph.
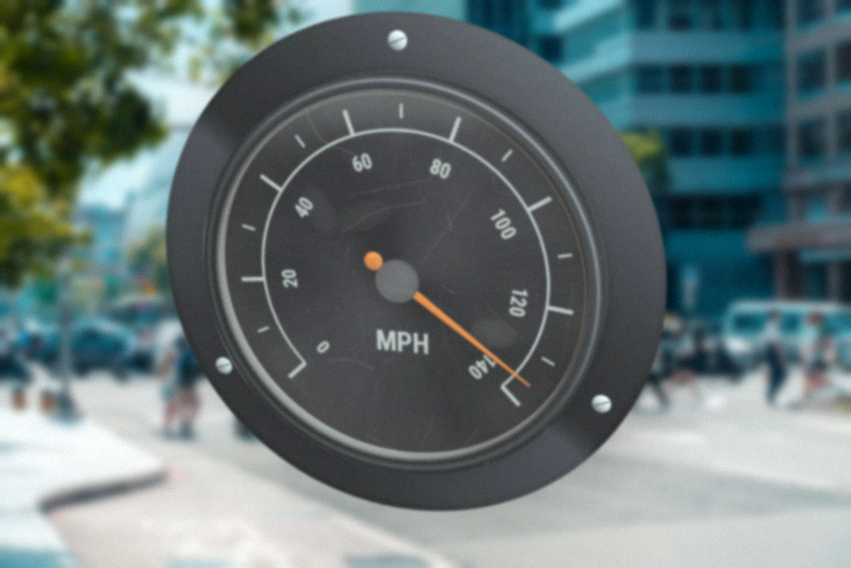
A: 135 mph
